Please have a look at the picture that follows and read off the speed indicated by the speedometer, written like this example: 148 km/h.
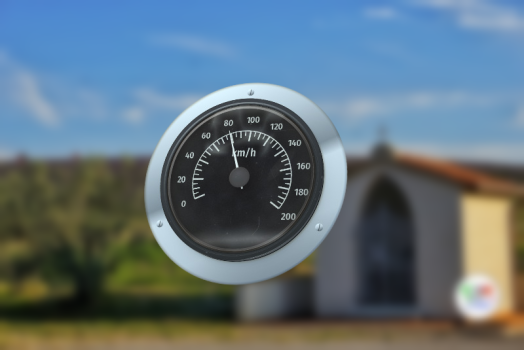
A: 80 km/h
